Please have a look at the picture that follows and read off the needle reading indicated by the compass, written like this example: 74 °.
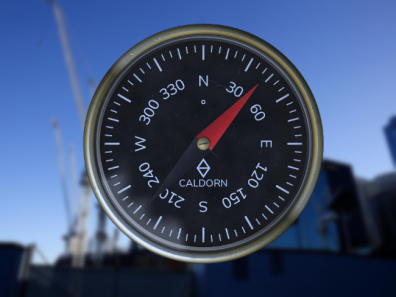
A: 42.5 °
